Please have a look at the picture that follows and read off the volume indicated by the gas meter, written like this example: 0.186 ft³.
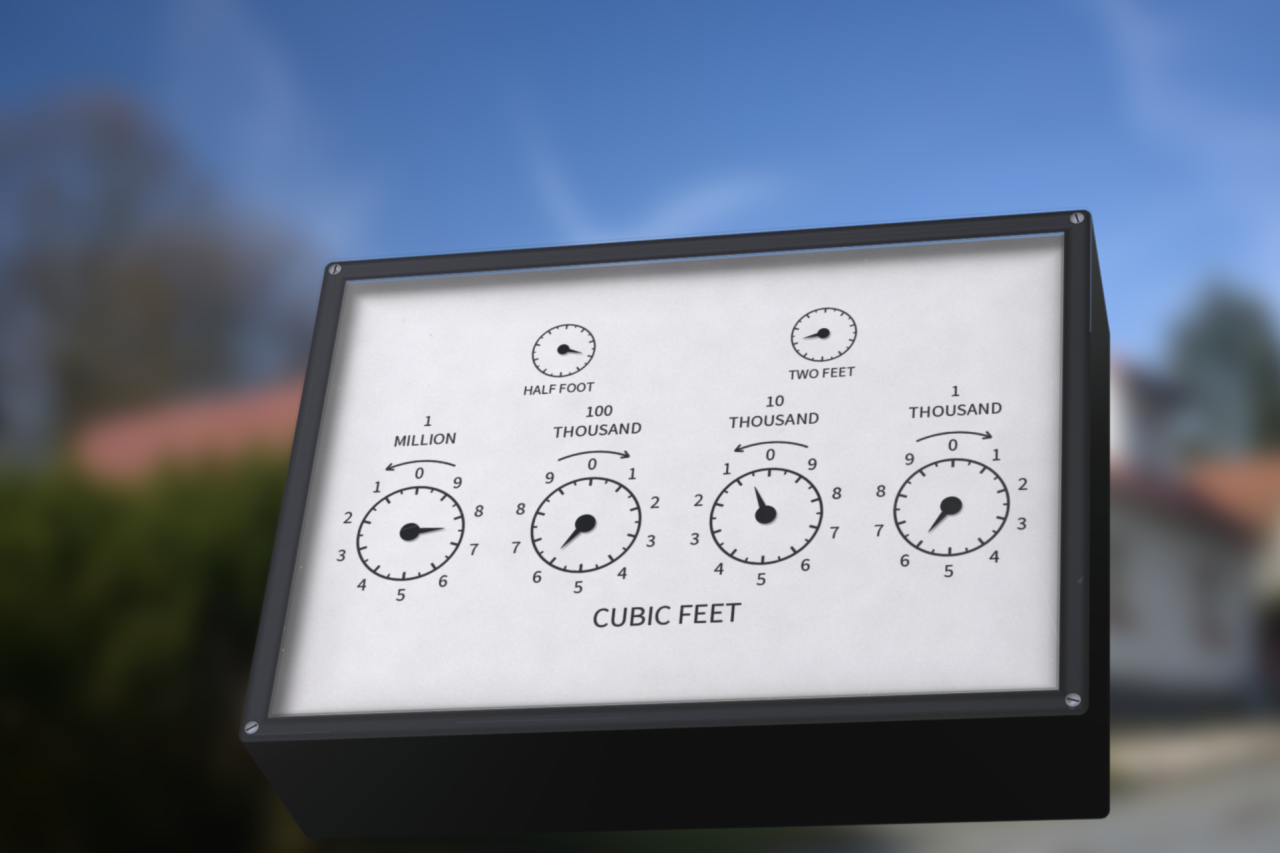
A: 760600 ft³
